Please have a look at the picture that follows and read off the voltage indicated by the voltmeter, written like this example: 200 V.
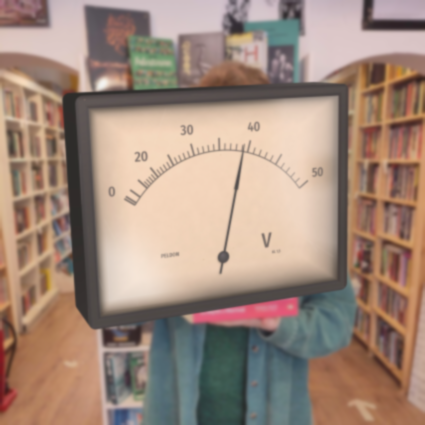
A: 39 V
